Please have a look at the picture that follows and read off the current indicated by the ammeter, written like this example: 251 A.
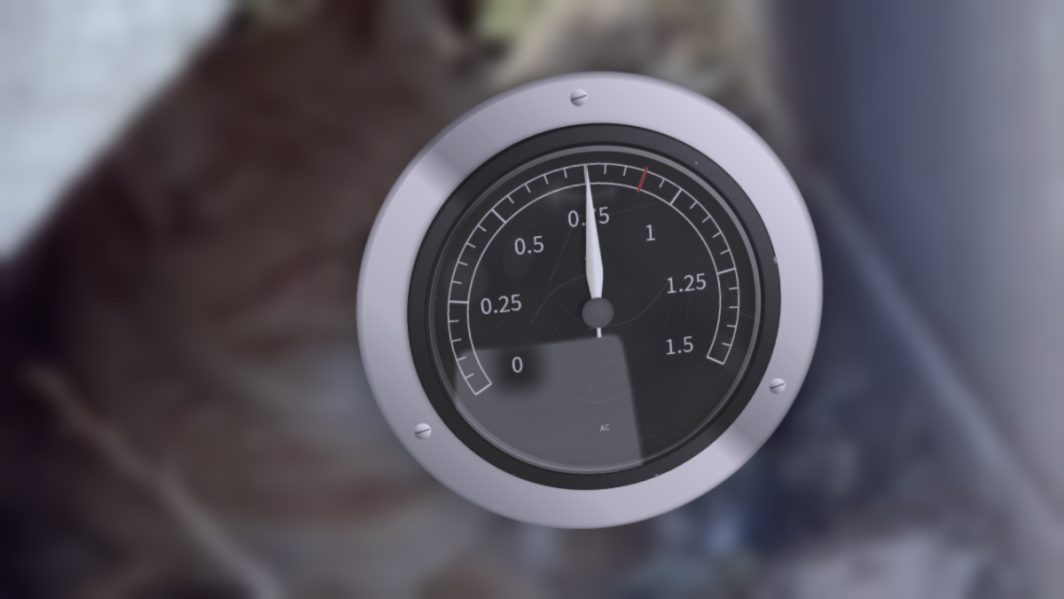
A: 0.75 A
